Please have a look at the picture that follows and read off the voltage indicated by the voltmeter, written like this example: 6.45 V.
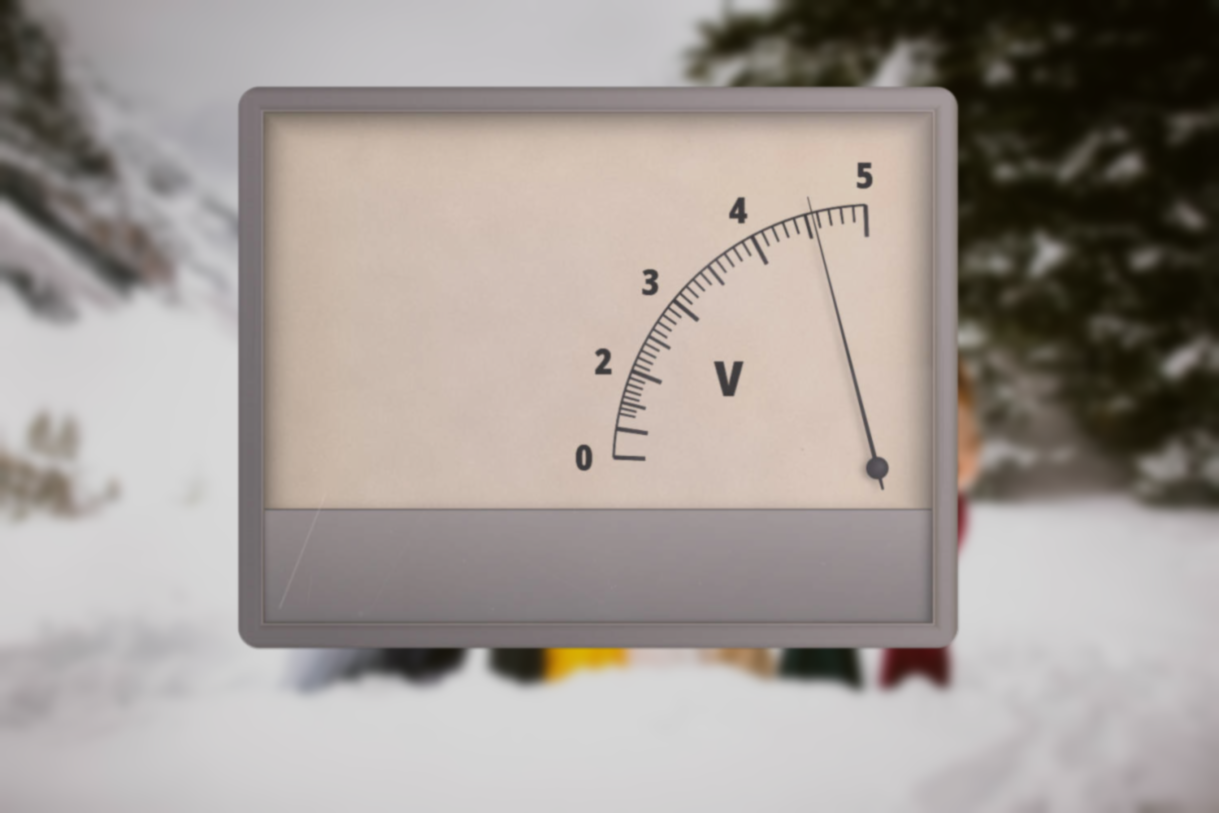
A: 4.55 V
